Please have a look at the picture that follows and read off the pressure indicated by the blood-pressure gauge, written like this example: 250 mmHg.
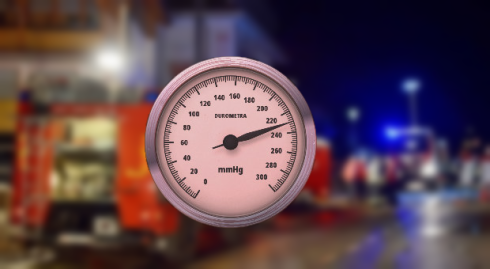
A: 230 mmHg
